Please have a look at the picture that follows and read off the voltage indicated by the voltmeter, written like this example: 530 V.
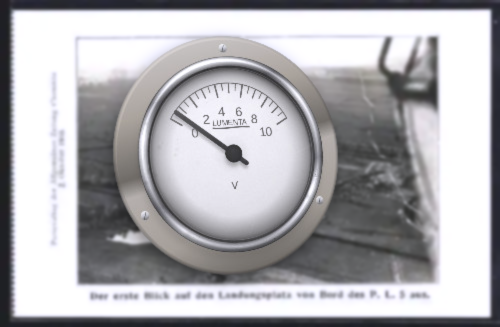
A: 0.5 V
